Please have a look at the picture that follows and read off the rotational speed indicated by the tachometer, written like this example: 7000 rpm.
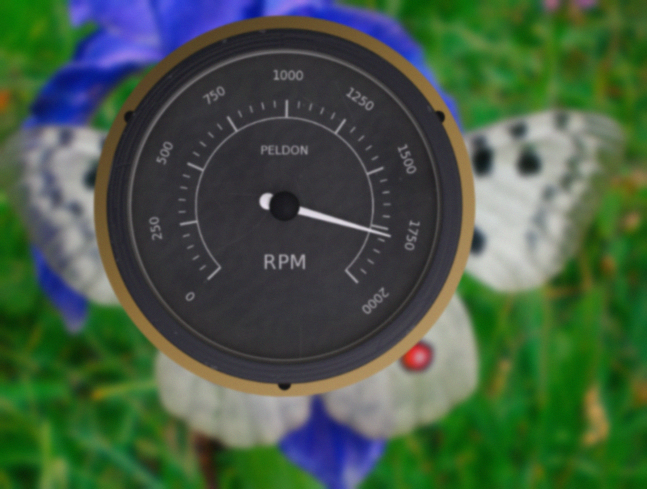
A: 1775 rpm
